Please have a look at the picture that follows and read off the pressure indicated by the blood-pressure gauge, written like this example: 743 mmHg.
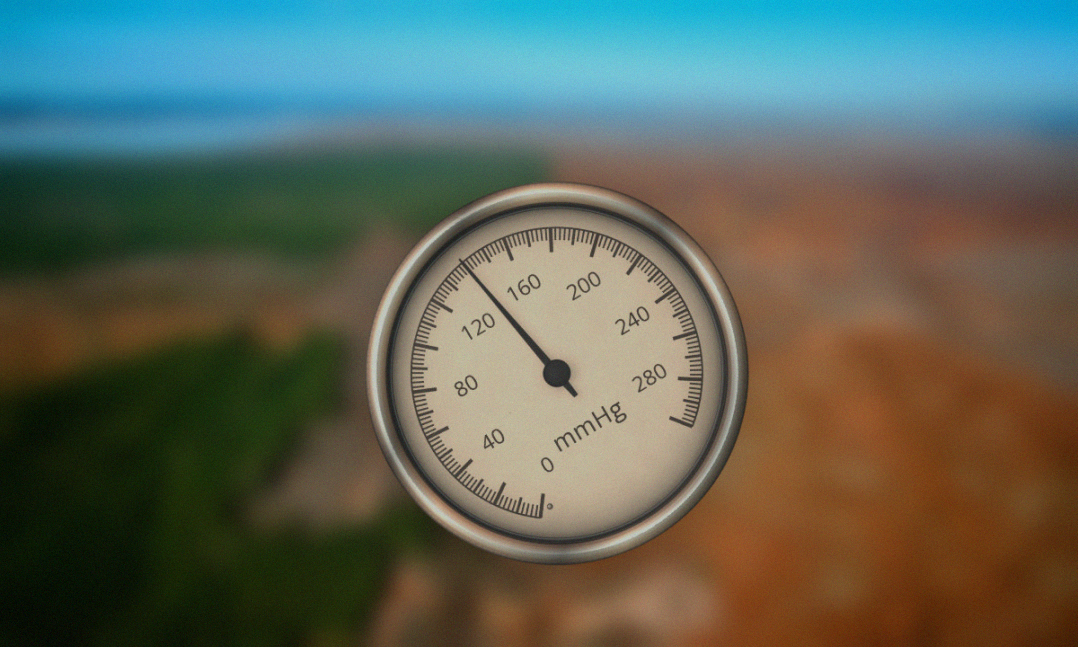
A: 140 mmHg
